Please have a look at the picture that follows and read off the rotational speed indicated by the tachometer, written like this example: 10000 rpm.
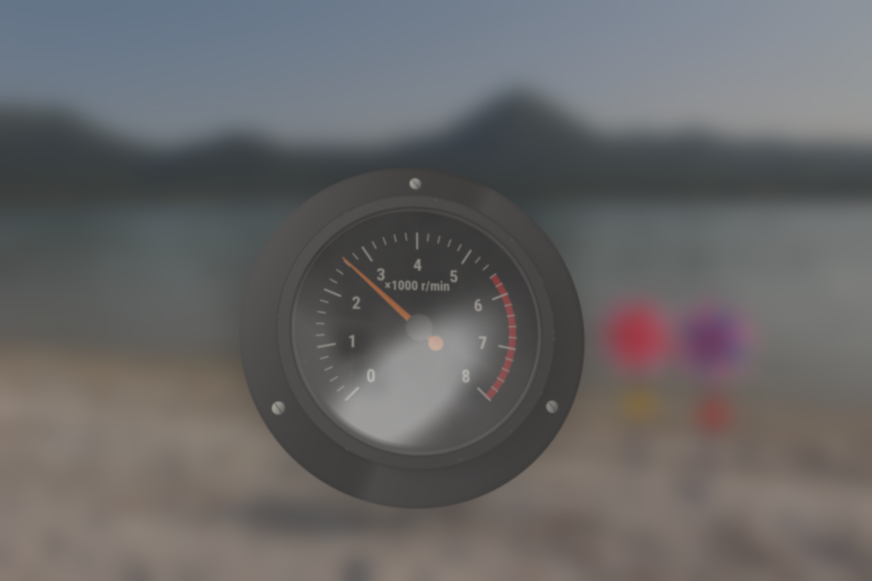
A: 2600 rpm
